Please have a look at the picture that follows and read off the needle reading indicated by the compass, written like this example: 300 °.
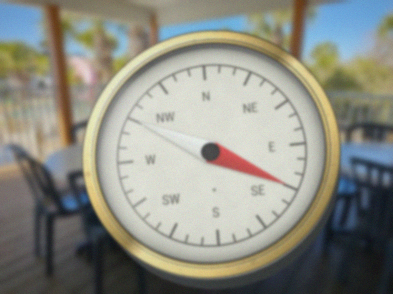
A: 120 °
